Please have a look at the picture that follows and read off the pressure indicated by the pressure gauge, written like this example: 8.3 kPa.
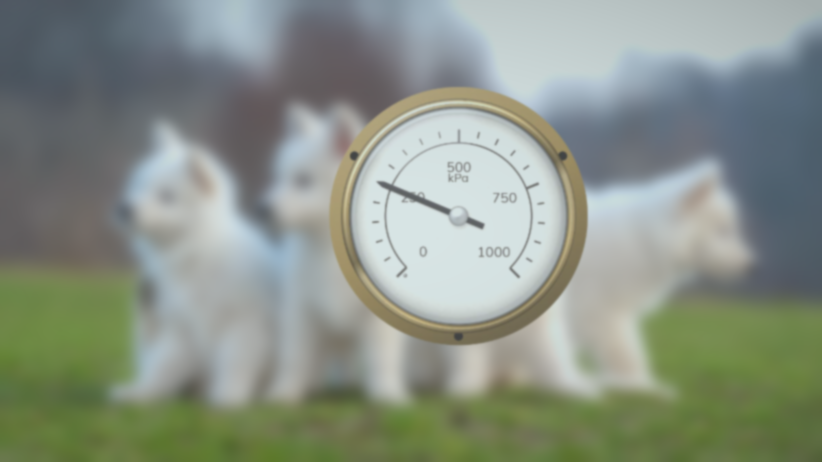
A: 250 kPa
